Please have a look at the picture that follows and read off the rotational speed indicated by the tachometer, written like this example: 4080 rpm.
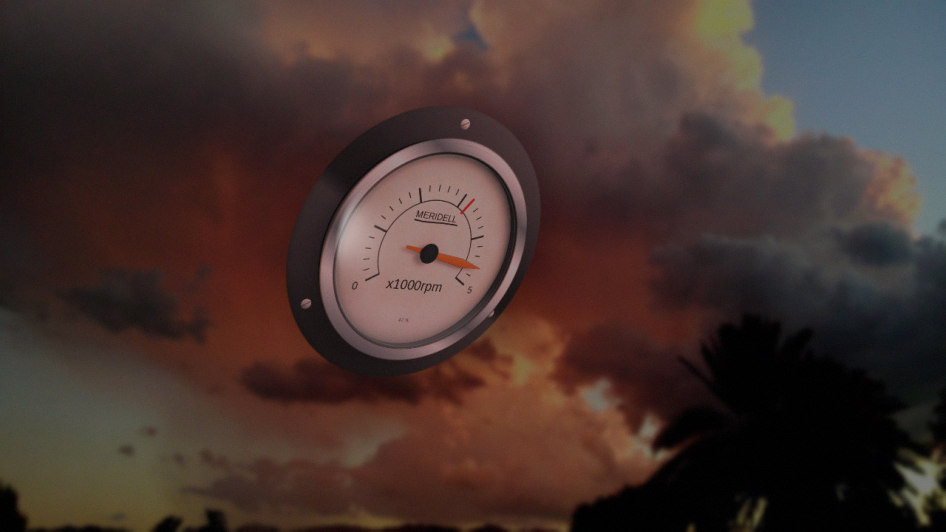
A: 4600 rpm
